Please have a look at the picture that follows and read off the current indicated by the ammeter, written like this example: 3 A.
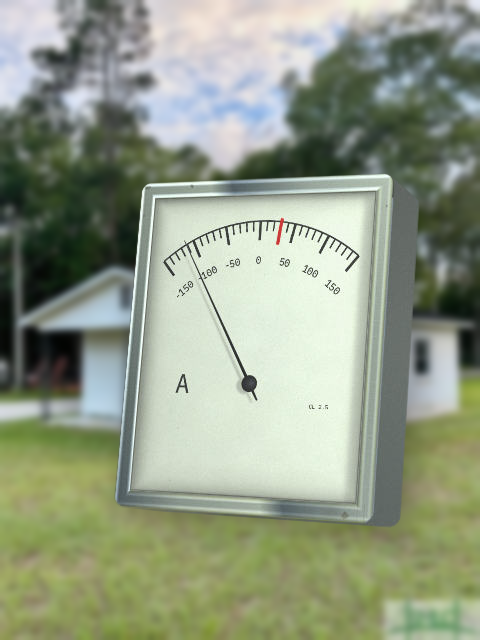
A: -110 A
